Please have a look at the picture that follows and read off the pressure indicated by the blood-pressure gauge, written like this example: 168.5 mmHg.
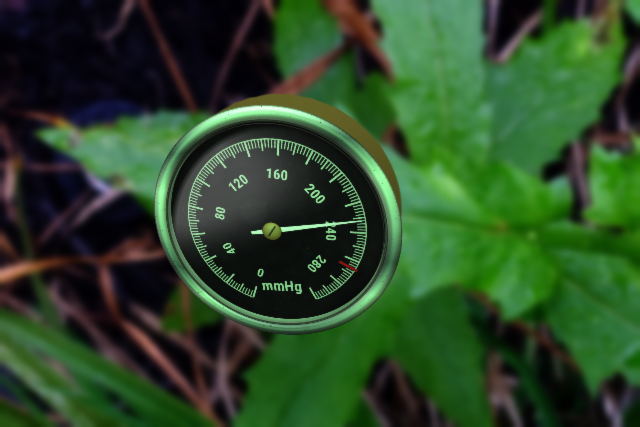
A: 230 mmHg
